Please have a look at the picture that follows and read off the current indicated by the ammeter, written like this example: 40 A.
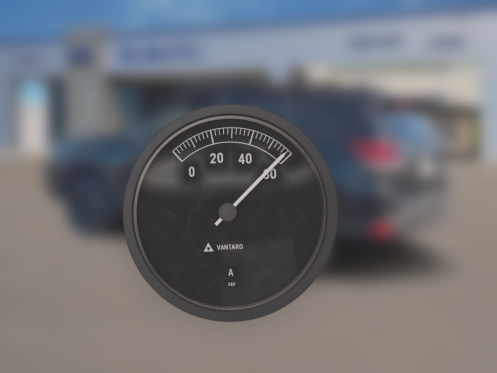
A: 58 A
